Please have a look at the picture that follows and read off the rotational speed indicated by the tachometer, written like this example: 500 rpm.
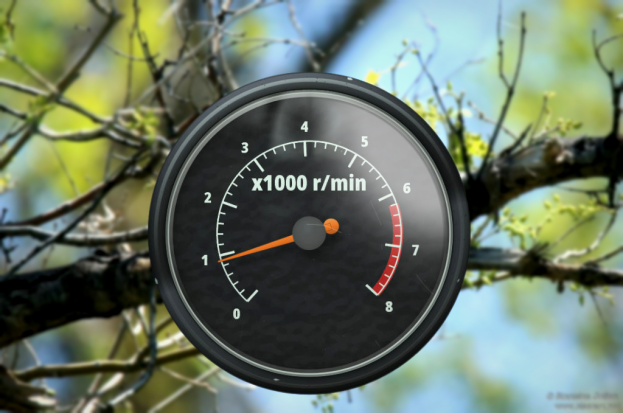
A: 900 rpm
